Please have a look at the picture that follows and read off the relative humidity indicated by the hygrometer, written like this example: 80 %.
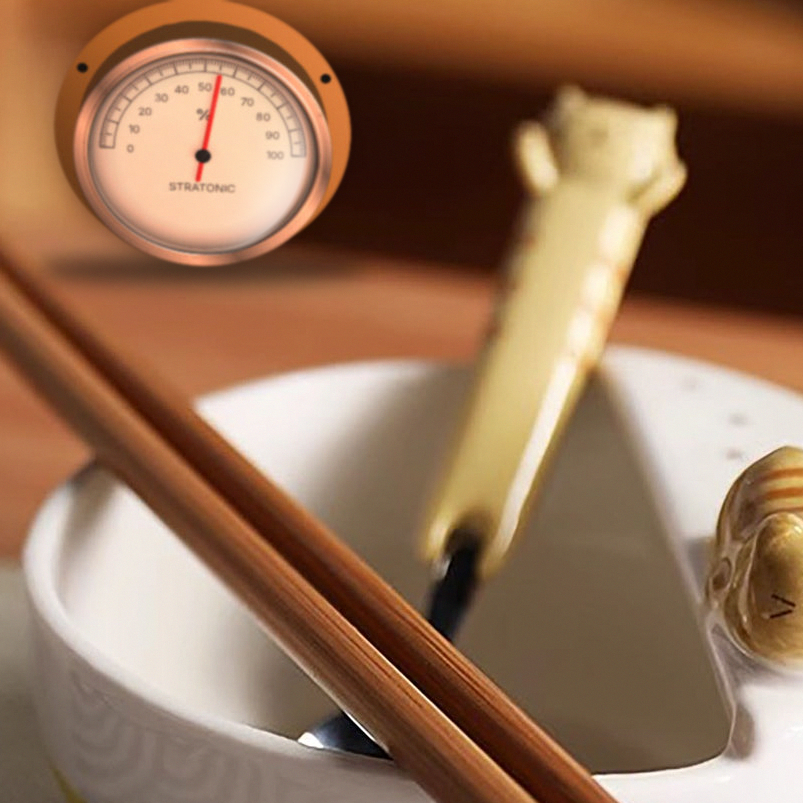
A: 55 %
